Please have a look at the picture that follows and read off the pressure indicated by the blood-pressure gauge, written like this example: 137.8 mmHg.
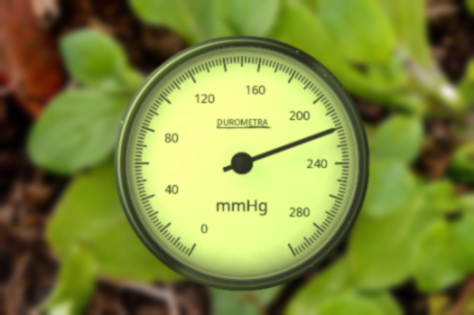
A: 220 mmHg
